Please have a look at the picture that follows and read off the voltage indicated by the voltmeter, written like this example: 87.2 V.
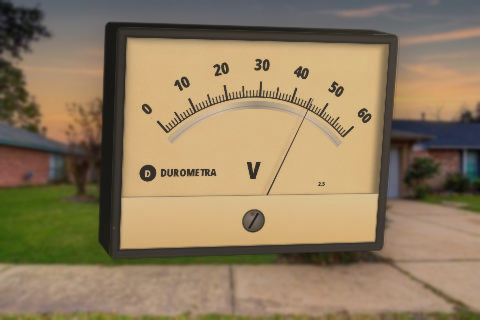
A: 45 V
